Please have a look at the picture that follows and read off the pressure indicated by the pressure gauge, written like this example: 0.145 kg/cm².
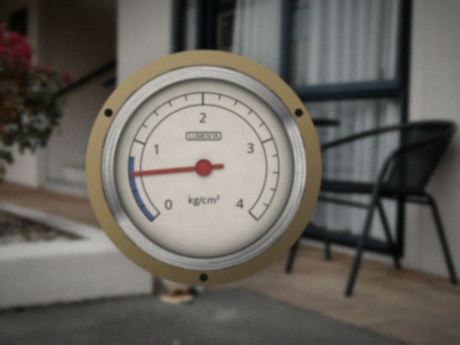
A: 0.6 kg/cm²
